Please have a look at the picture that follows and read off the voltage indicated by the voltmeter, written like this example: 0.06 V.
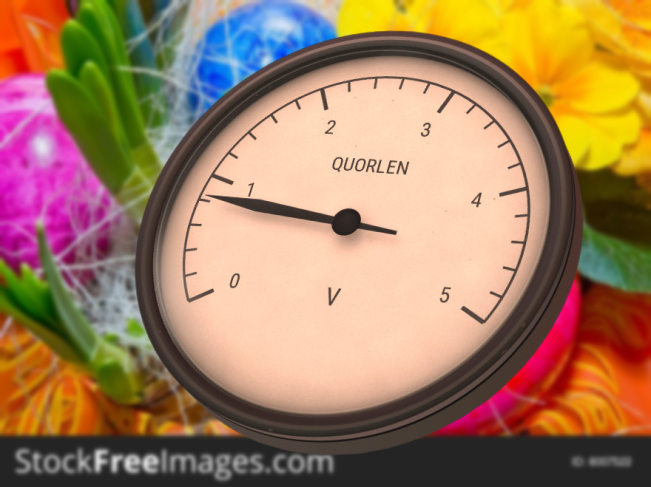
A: 0.8 V
